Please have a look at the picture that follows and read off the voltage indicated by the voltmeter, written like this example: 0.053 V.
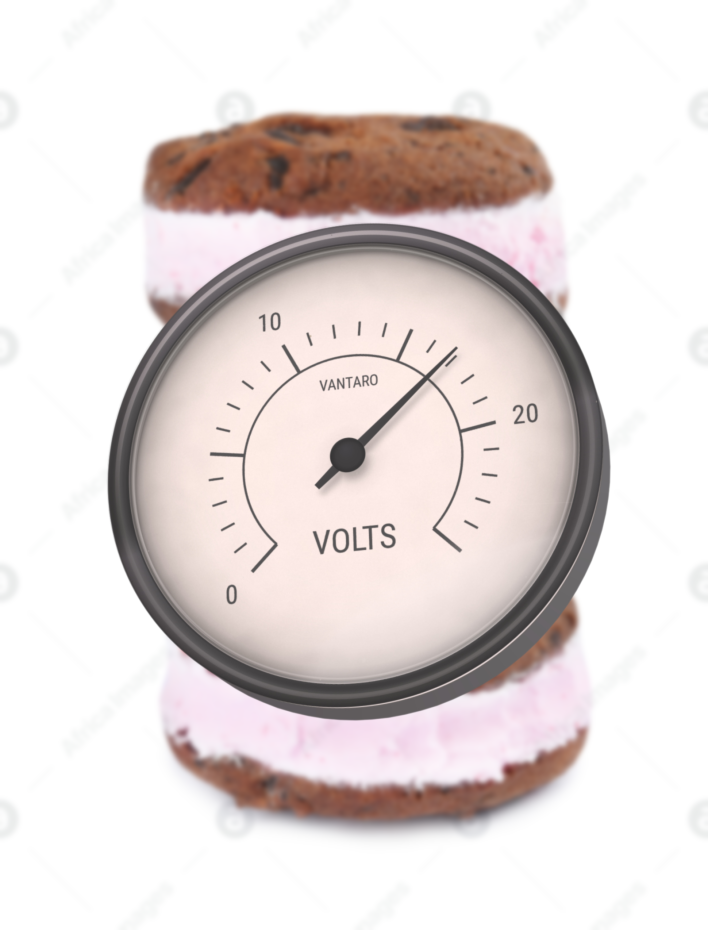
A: 17 V
